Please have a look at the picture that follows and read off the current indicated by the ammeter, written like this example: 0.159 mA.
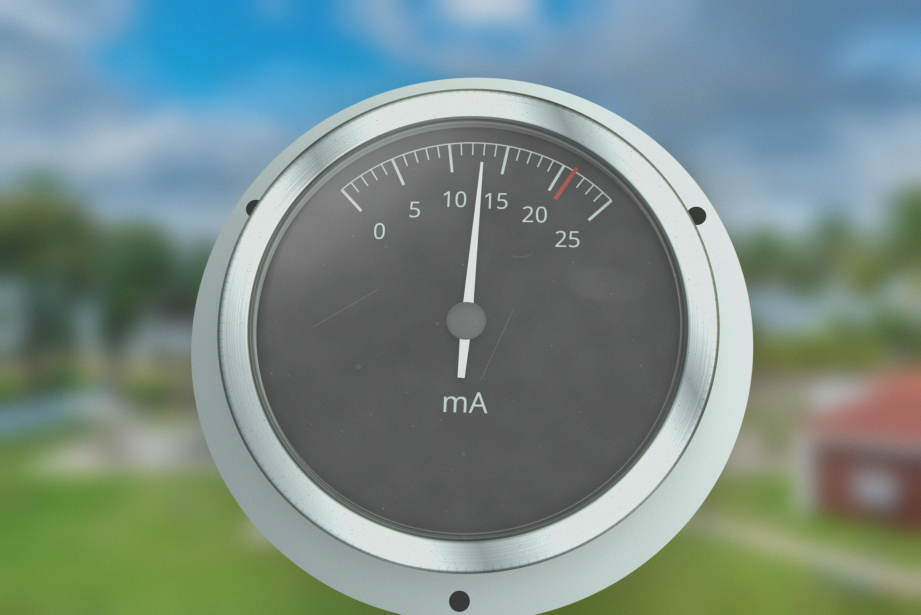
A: 13 mA
